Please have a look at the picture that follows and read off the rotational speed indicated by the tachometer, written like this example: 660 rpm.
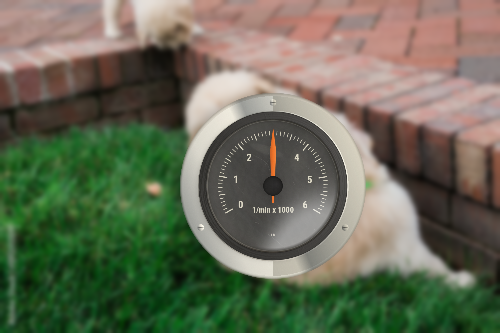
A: 3000 rpm
